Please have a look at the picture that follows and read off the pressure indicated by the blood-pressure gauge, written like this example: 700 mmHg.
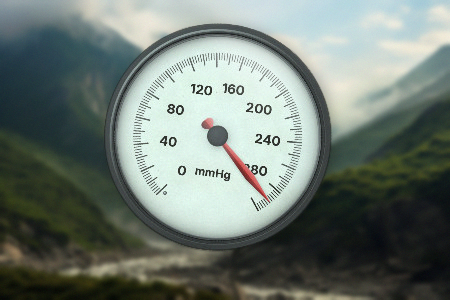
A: 290 mmHg
